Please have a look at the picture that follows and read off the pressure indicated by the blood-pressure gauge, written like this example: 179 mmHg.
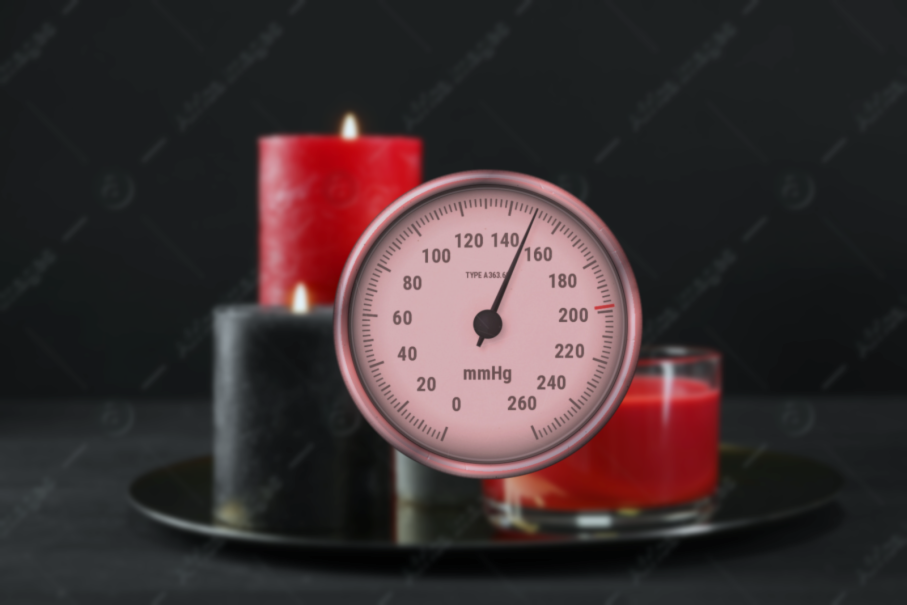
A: 150 mmHg
